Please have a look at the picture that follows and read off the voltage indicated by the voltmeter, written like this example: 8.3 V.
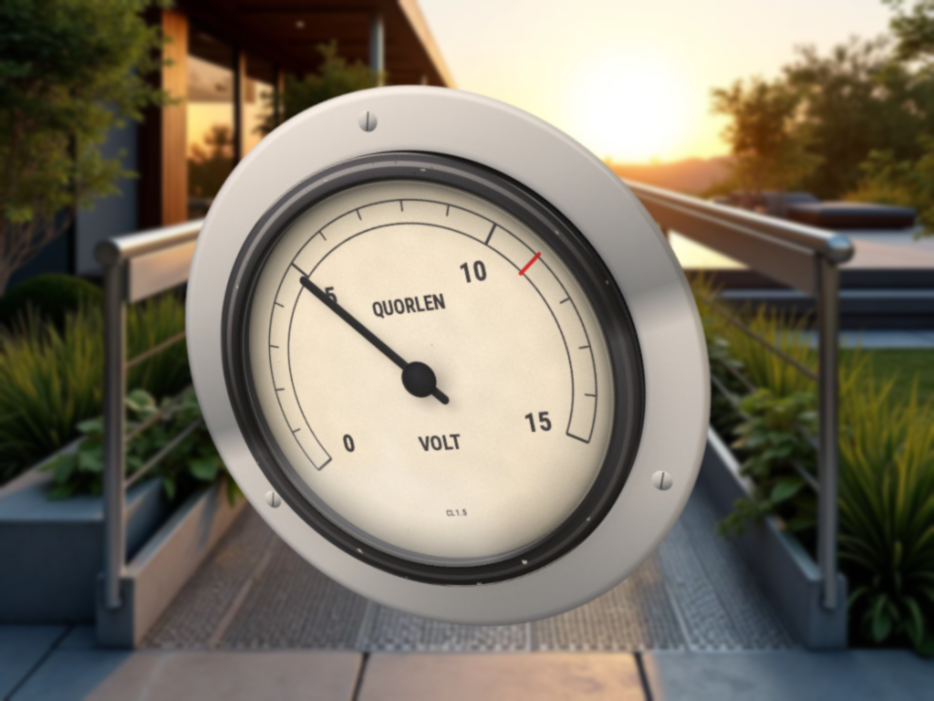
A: 5 V
